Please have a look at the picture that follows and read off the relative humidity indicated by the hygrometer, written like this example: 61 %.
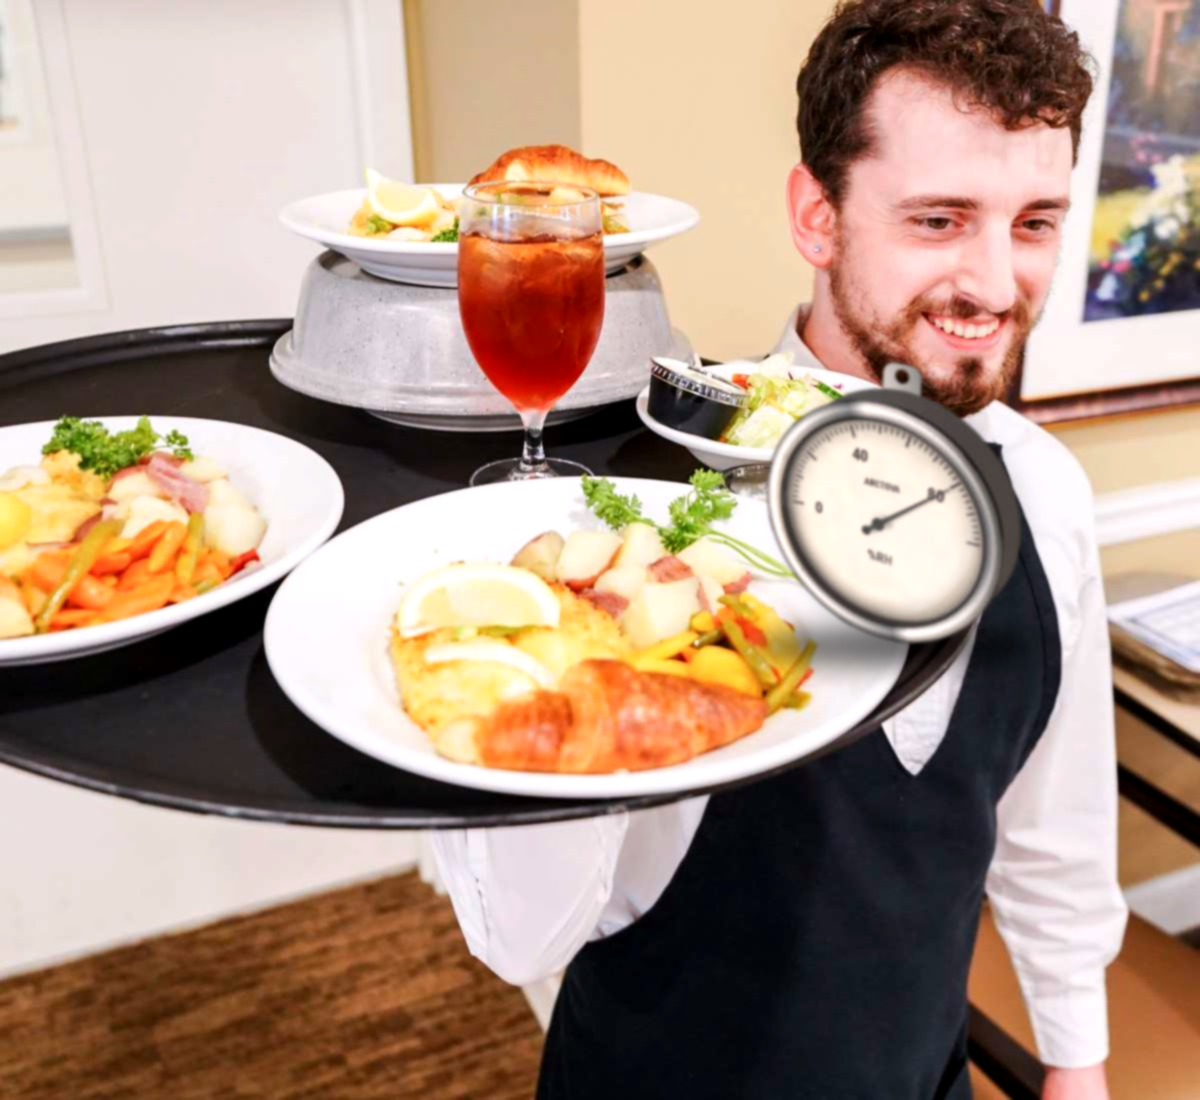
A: 80 %
